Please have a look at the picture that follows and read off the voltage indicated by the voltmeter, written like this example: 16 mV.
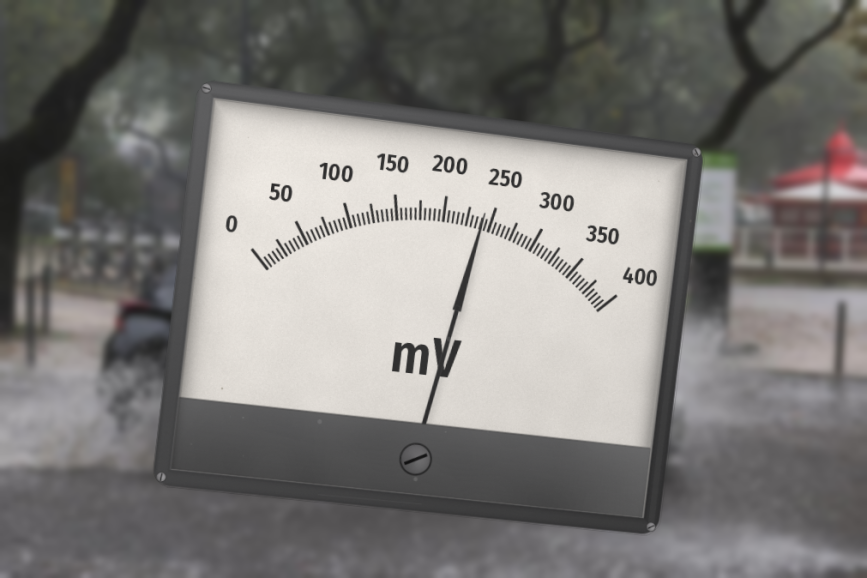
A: 240 mV
